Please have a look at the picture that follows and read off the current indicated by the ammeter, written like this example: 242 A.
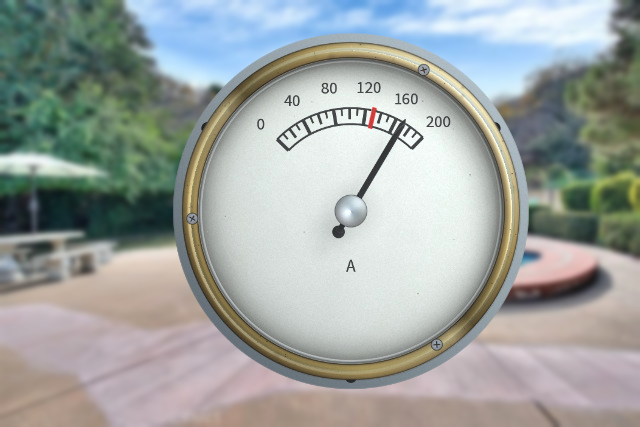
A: 170 A
